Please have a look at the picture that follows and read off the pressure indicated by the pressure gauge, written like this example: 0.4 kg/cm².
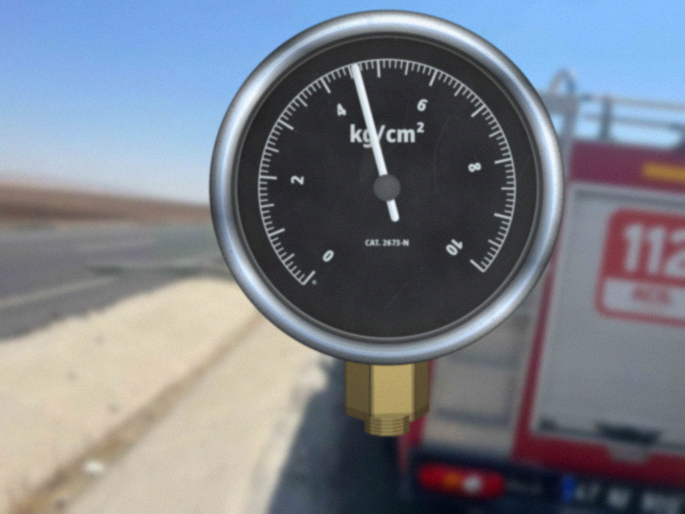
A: 4.6 kg/cm²
